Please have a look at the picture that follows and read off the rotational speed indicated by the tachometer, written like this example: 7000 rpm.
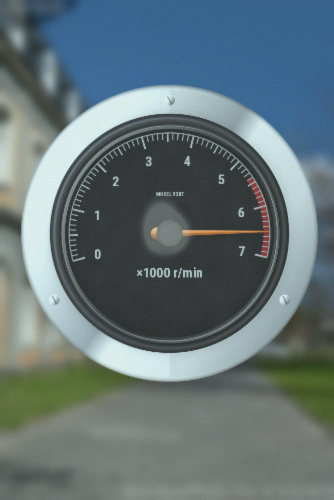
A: 6500 rpm
